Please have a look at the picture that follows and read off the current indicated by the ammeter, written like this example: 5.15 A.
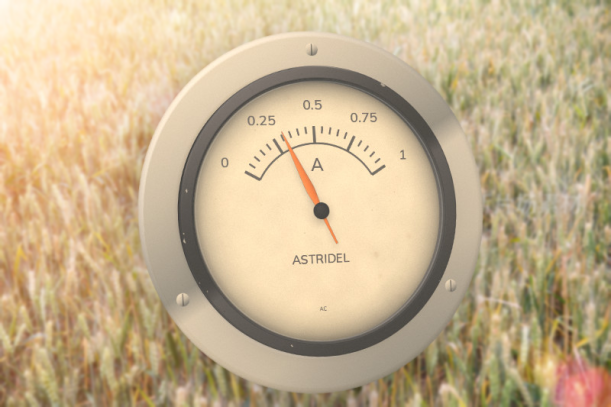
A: 0.3 A
